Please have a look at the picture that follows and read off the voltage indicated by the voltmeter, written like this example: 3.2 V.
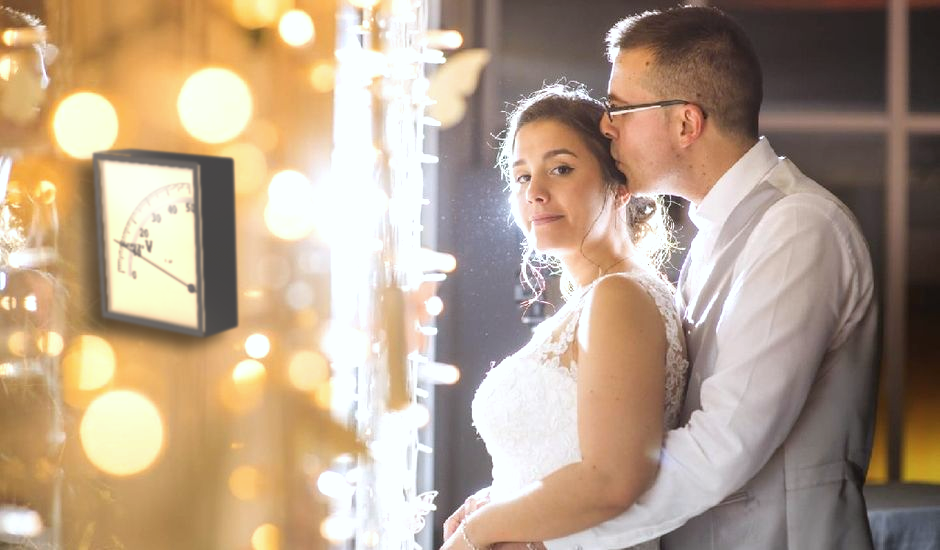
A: 10 V
